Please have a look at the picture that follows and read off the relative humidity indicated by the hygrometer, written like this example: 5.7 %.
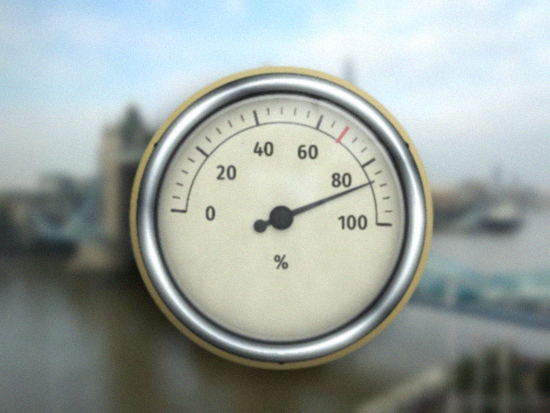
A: 86 %
